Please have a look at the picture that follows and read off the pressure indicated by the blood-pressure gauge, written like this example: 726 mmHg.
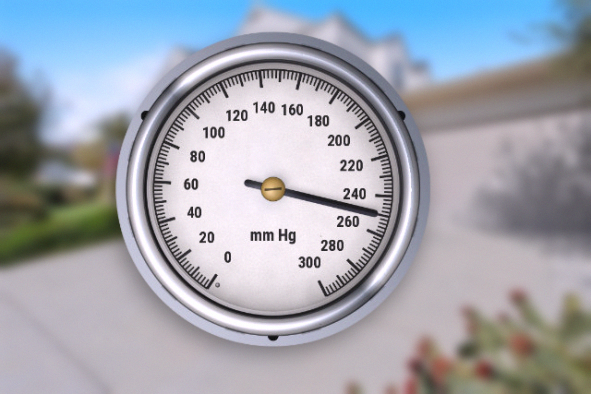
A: 250 mmHg
